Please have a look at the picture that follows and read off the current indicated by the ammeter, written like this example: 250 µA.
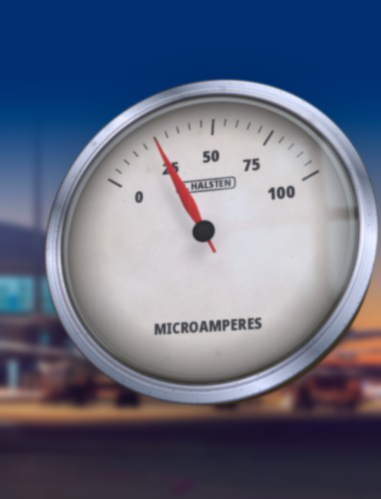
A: 25 µA
